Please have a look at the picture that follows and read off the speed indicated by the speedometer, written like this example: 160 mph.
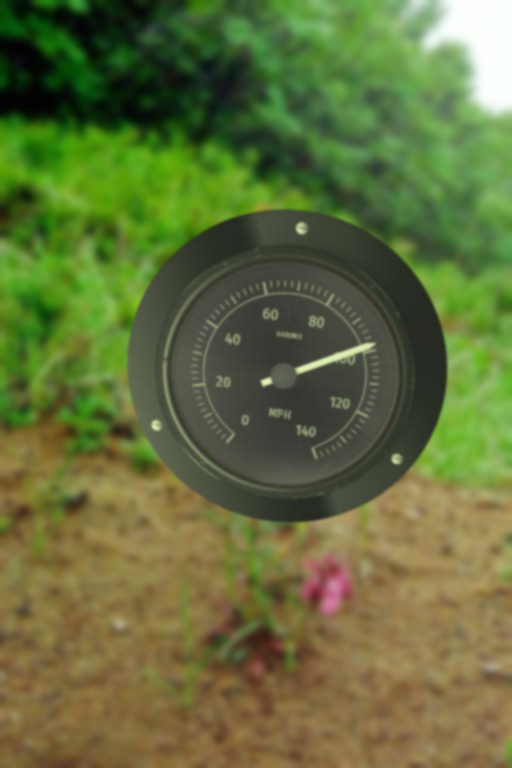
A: 98 mph
